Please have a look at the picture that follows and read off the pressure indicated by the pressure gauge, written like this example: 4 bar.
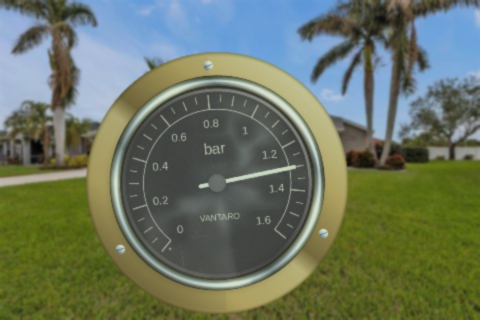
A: 1.3 bar
